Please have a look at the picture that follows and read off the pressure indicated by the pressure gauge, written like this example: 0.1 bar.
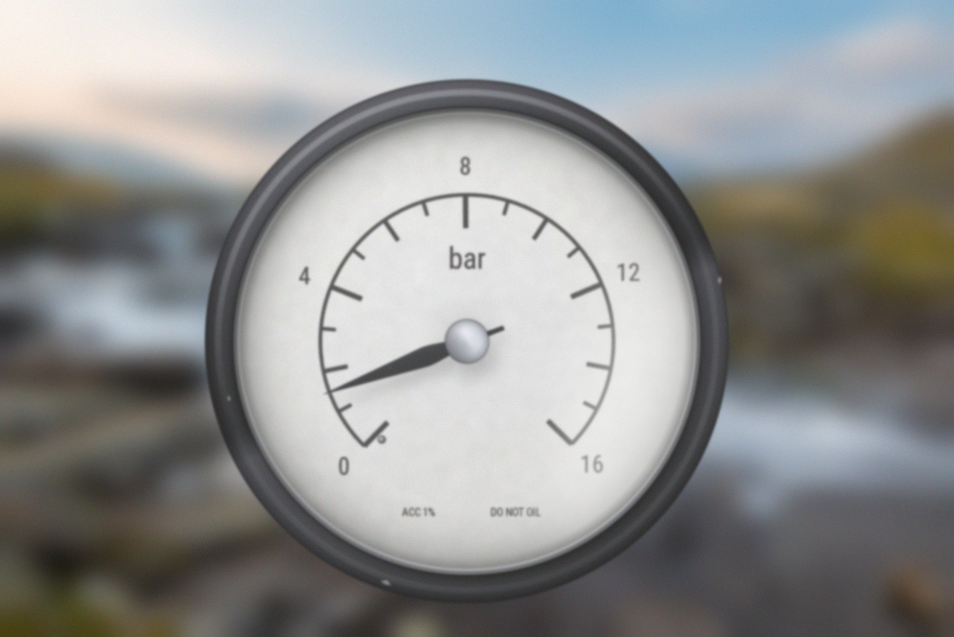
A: 1.5 bar
